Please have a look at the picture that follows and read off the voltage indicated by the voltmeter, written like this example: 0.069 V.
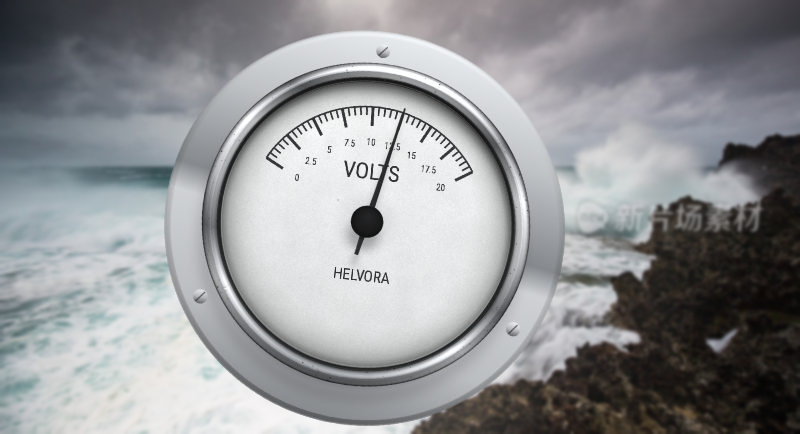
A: 12.5 V
